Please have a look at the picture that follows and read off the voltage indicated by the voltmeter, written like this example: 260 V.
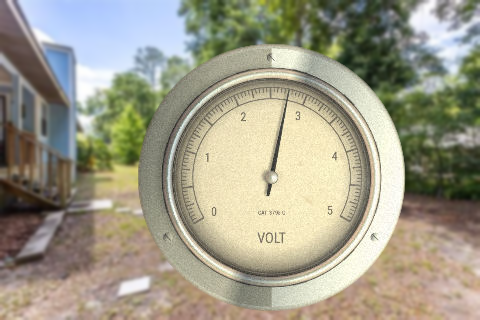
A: 2.75 V
